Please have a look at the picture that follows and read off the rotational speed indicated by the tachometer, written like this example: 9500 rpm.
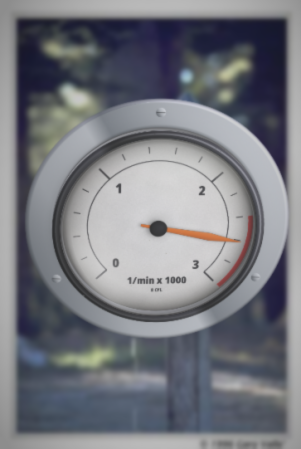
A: 2600 rpm
